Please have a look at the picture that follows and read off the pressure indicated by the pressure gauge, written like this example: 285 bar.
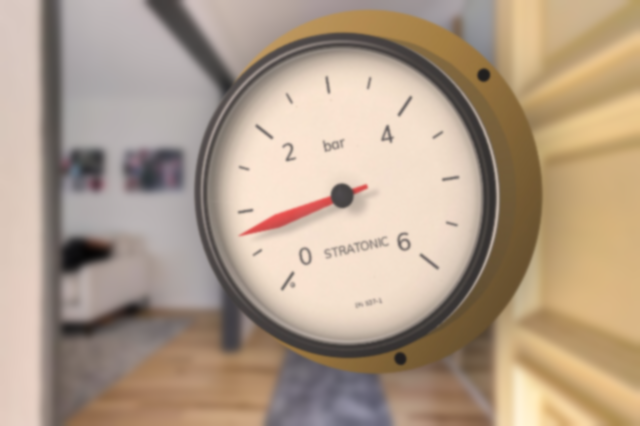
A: 0.75 bar
